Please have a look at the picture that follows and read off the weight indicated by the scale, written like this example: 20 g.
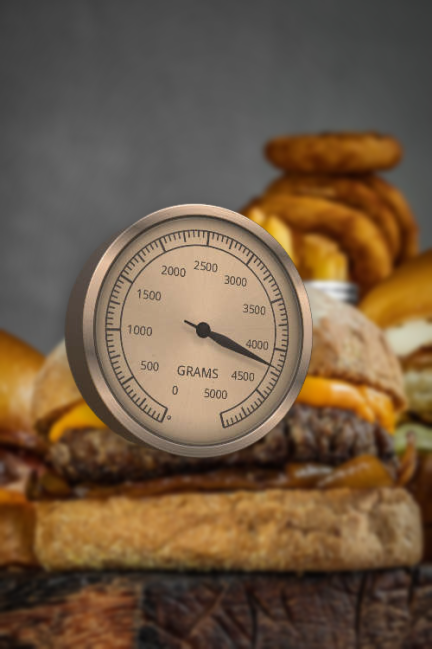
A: 4200 g
